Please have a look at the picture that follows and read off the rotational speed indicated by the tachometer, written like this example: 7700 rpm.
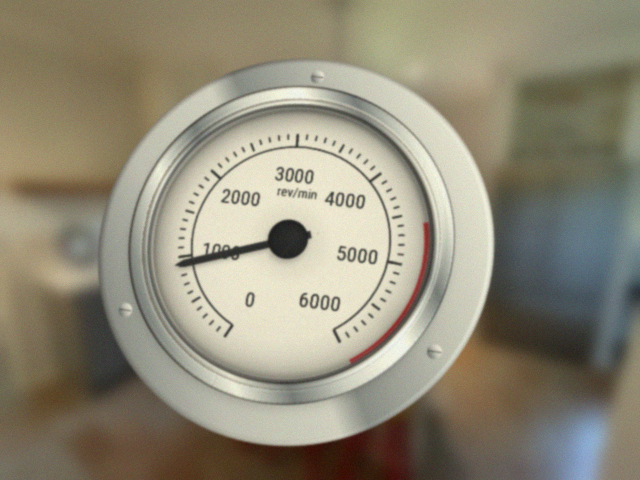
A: 900 rpm
